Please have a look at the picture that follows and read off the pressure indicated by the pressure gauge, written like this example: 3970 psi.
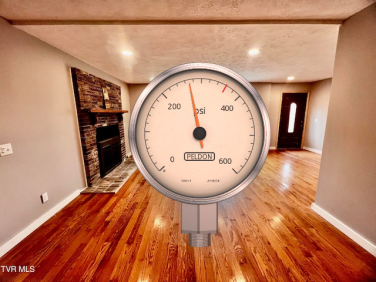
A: 270 psi
